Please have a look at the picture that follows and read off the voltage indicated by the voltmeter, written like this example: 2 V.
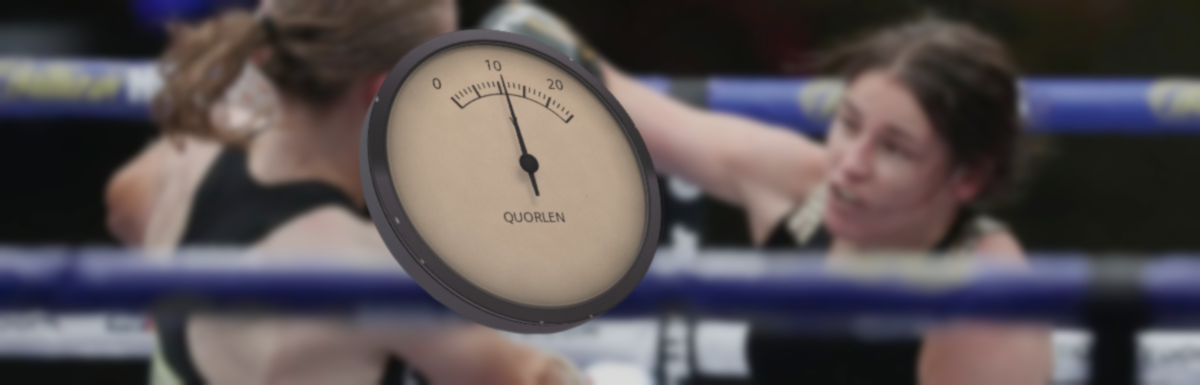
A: 10 V
